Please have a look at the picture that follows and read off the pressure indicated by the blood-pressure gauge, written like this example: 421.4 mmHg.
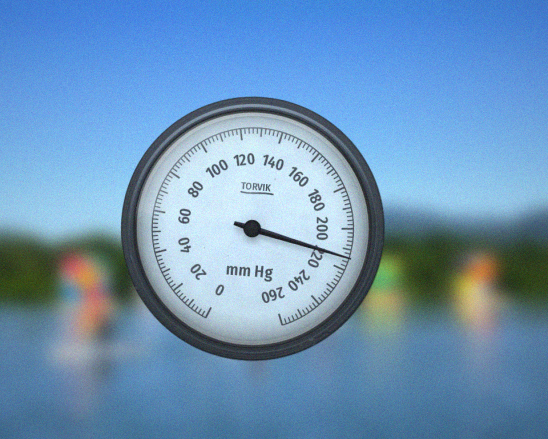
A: 214 mmHg
